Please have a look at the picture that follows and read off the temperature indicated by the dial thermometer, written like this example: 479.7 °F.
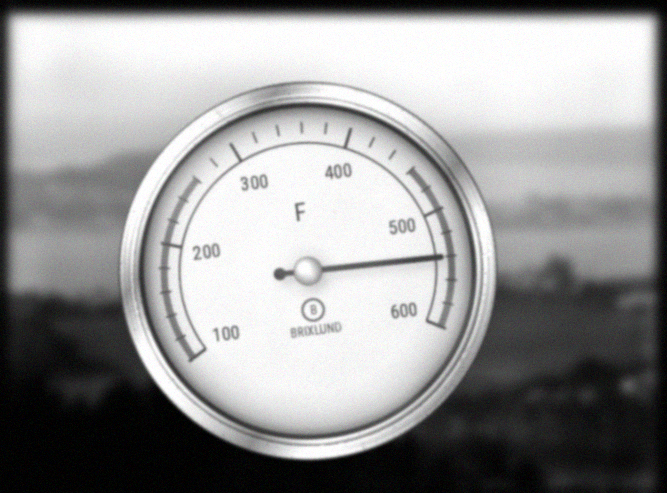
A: 540 °F
